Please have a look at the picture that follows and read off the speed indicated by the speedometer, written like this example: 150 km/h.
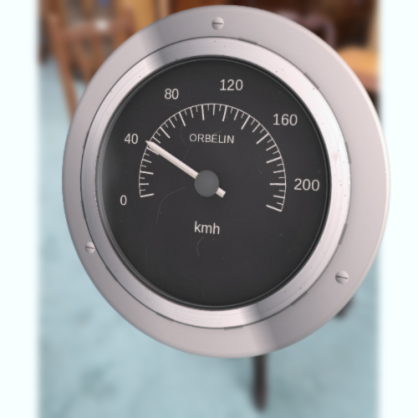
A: 45 km/h
